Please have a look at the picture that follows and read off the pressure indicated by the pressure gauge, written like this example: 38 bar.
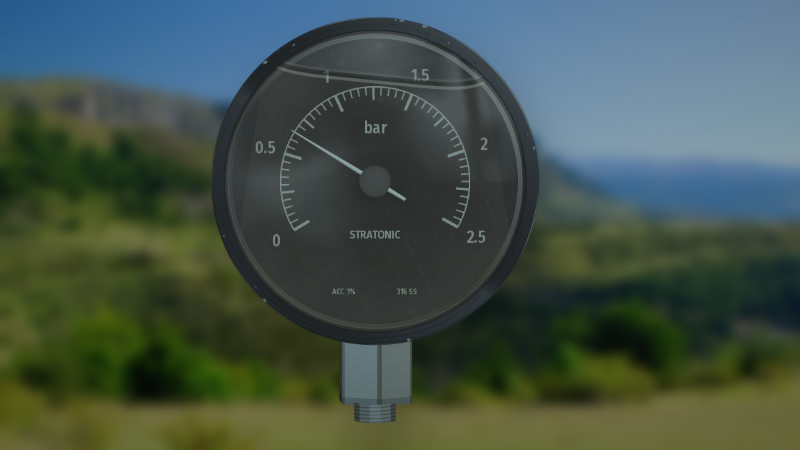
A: 0.65 bar
